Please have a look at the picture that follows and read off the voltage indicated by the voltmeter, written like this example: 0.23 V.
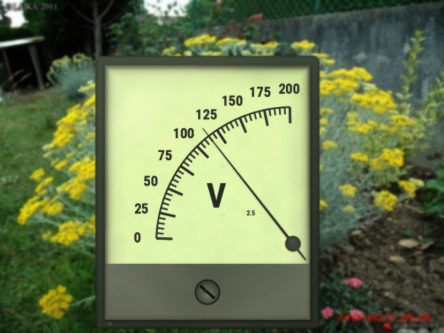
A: 115 V
